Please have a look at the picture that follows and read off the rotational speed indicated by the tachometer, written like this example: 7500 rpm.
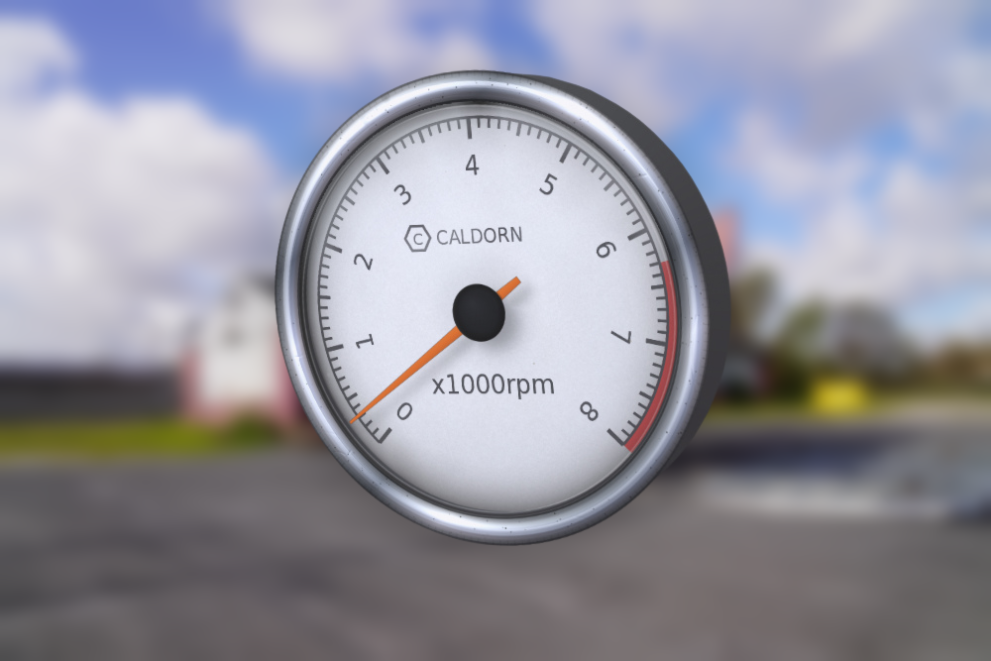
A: 300 rpm
